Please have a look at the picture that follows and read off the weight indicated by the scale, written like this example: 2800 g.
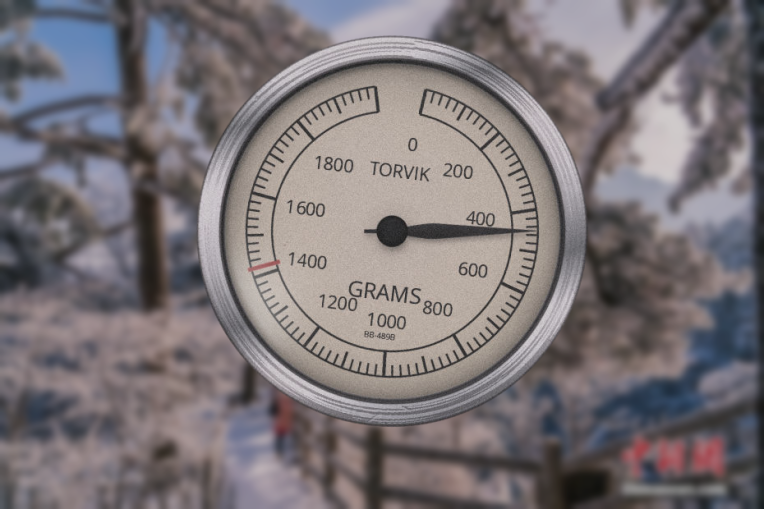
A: 450 g
